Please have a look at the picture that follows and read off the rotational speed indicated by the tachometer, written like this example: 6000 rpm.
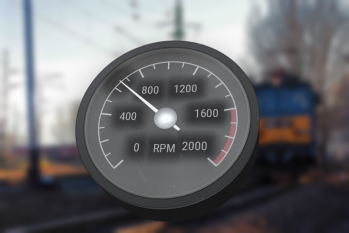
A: 650 rpm
